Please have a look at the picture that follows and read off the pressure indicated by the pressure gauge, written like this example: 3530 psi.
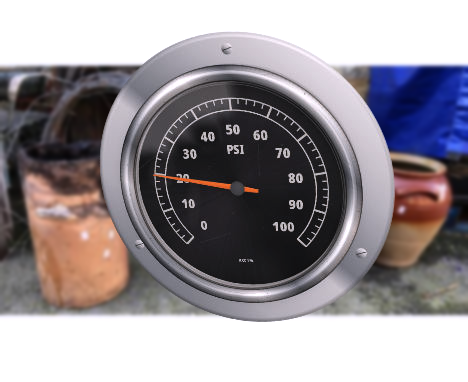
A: 20 psi
